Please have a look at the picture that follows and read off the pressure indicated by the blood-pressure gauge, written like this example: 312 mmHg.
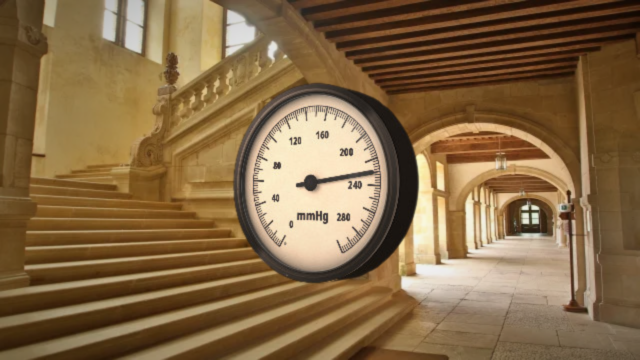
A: 230 mmHg
